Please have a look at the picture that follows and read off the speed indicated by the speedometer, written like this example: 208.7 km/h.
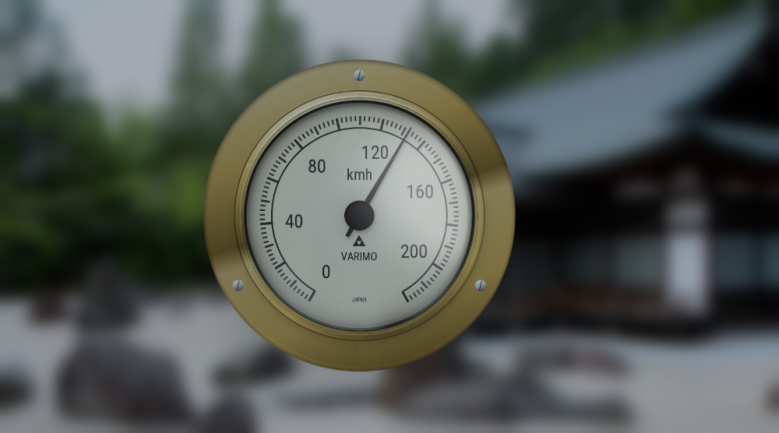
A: 132 km/h
